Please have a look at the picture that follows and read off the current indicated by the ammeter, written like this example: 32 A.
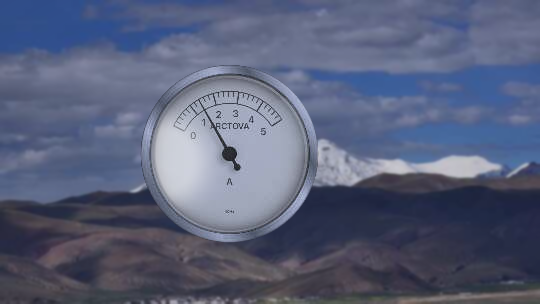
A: 1.4 A
